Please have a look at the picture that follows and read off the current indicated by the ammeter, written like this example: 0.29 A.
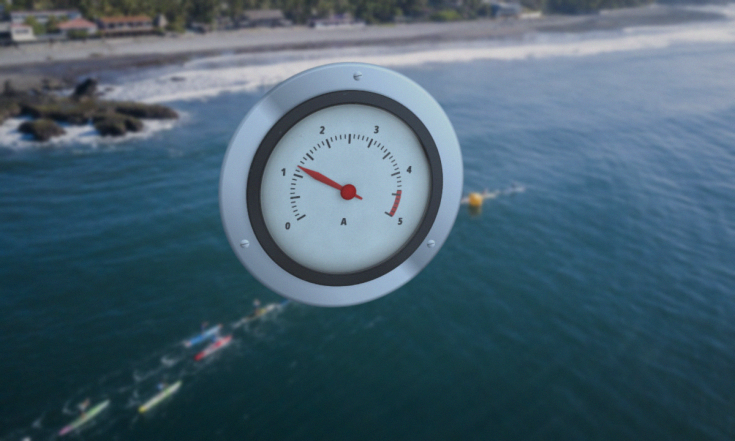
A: 1.2 A
